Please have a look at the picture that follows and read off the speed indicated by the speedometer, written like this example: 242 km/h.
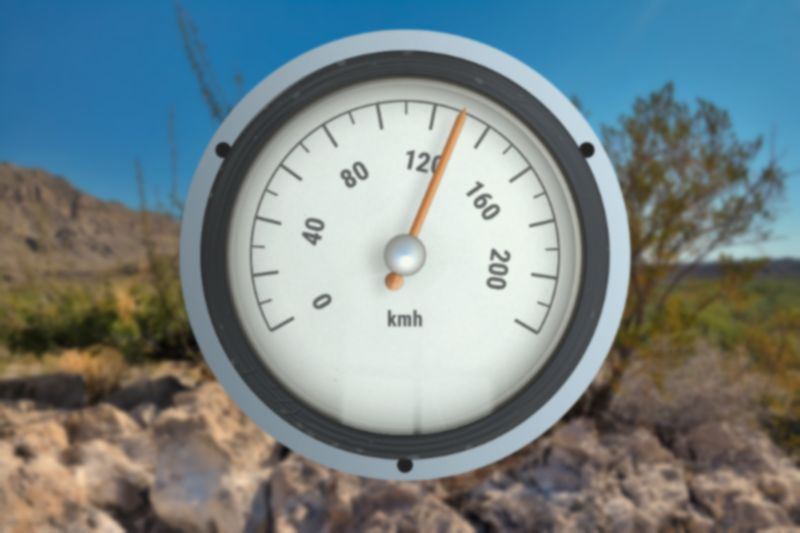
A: 130 km/h
